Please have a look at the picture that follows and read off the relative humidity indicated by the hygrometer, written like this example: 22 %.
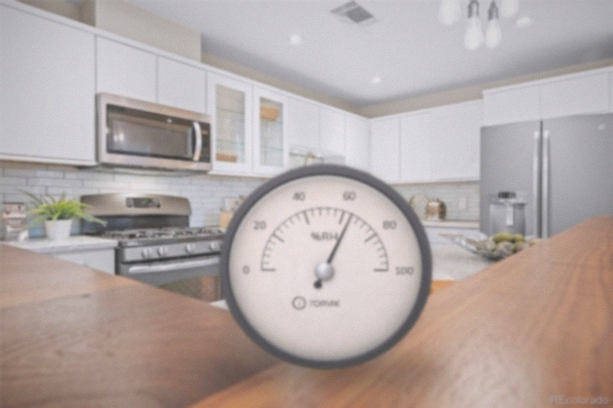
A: 64 %
